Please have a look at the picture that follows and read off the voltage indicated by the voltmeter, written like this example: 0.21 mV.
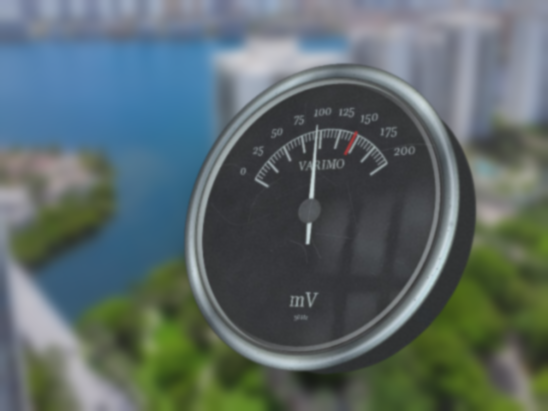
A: 100 mV
